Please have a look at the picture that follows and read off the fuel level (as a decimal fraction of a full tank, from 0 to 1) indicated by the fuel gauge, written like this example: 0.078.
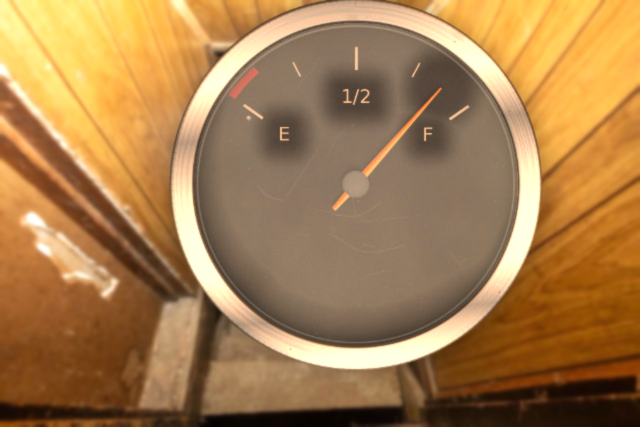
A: 0.875
